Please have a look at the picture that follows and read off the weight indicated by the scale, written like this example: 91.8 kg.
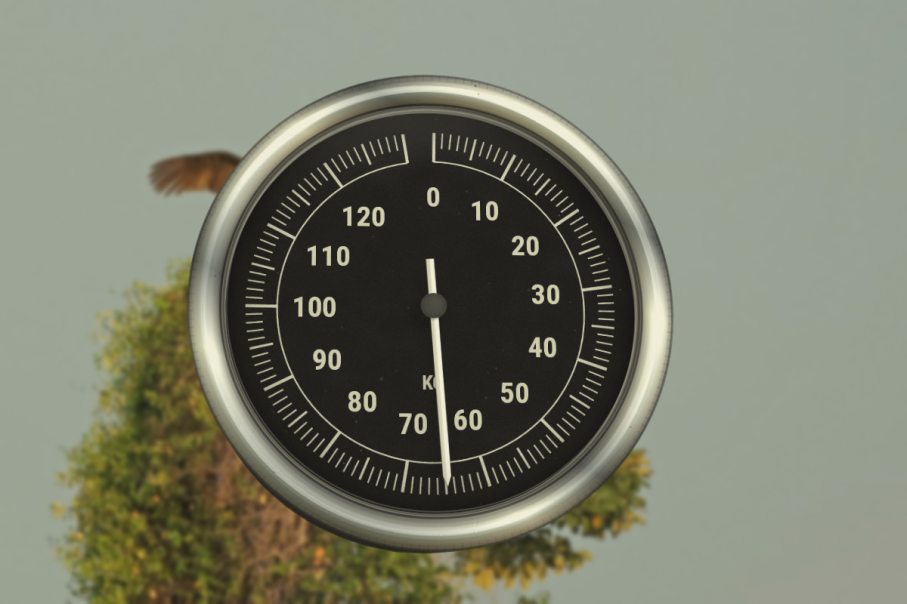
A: 65 kg
